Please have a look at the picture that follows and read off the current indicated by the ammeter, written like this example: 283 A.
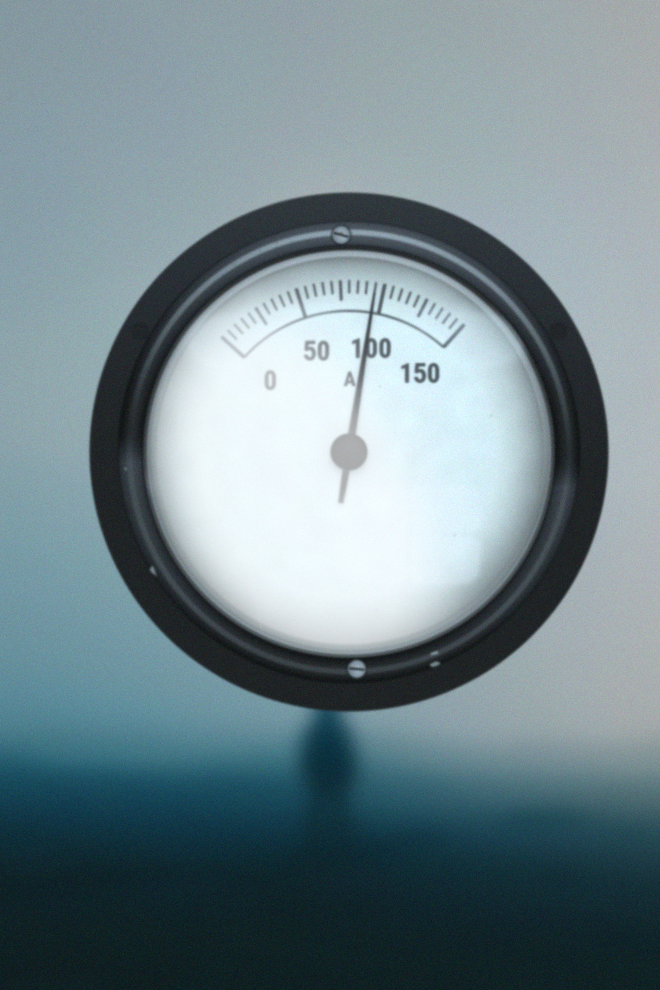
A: 95 A
